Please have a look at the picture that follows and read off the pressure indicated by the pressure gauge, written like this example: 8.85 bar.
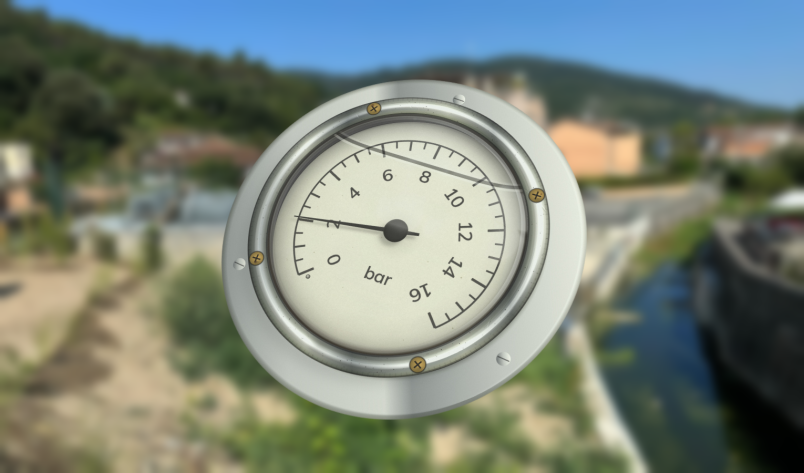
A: 2 bar
